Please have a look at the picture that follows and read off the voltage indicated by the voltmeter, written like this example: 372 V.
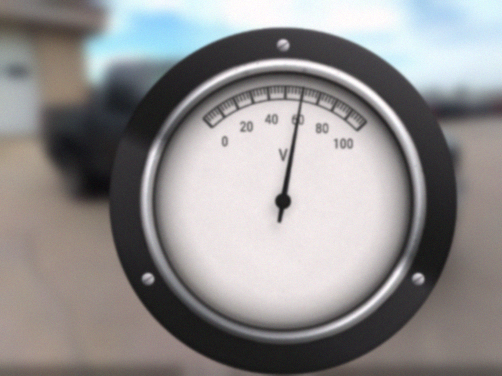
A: 60 V
